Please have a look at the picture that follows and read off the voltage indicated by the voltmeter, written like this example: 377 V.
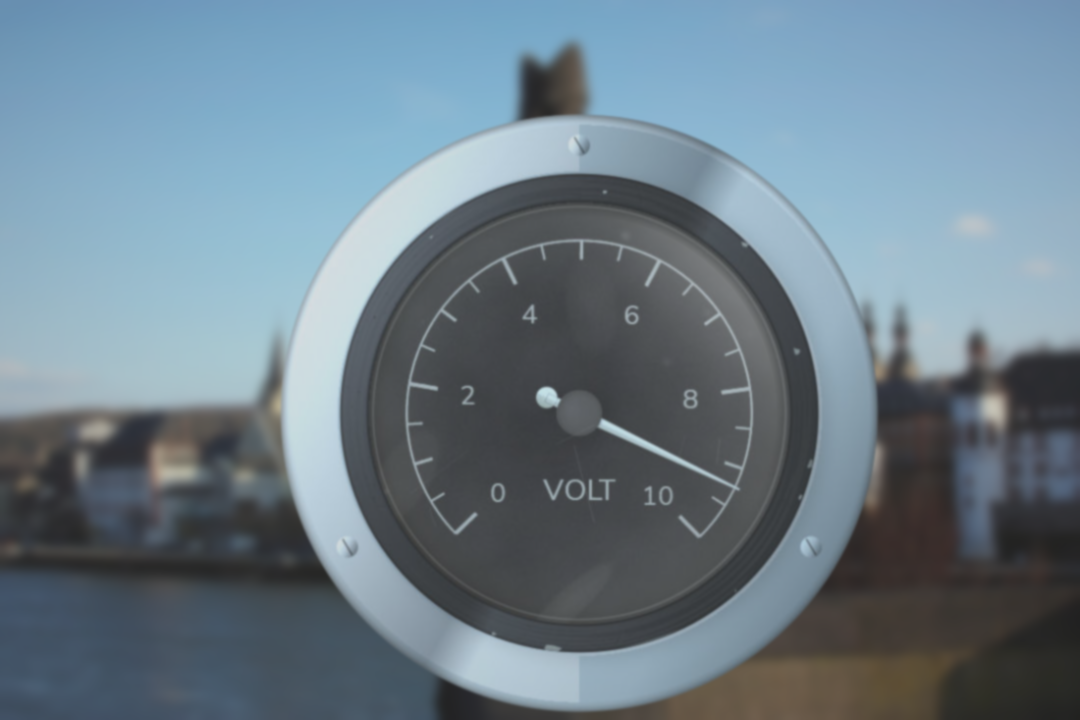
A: 9.25 V
